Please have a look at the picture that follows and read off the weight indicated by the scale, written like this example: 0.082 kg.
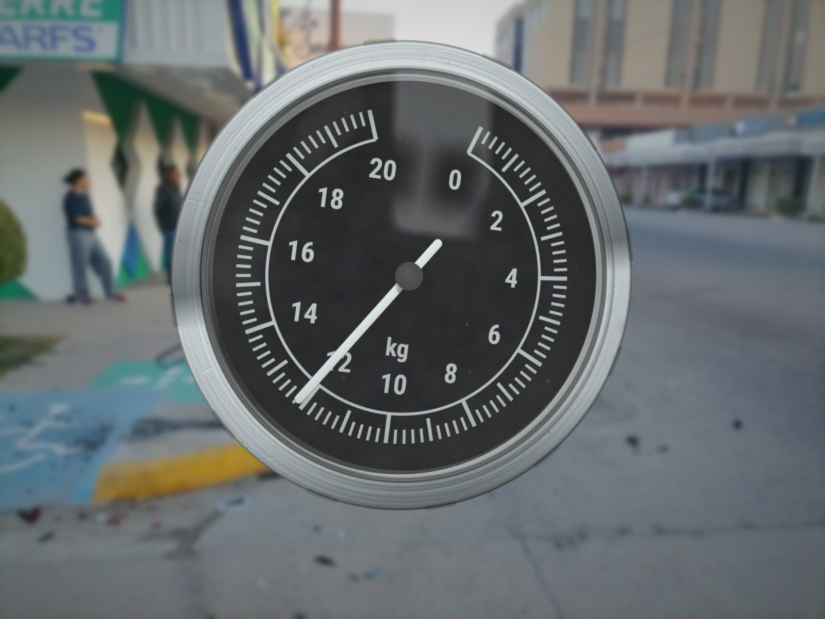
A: 12.2 kg
